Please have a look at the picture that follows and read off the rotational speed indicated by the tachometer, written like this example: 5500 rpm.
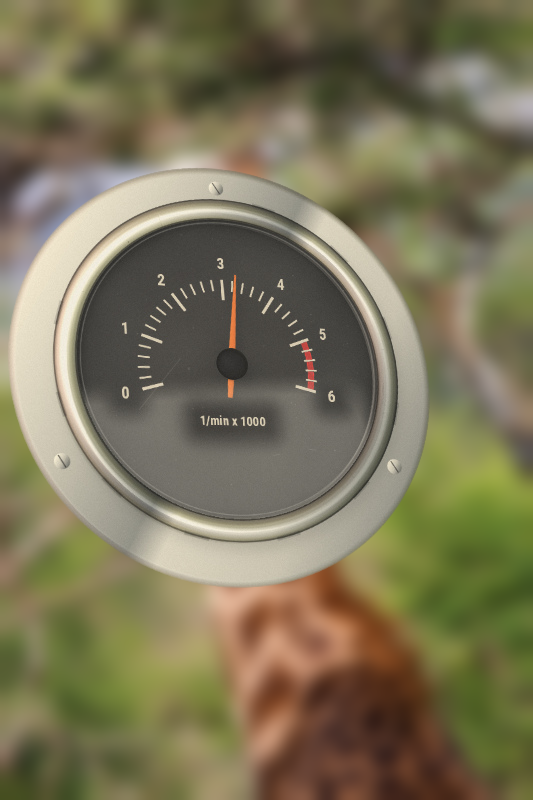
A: 3200 rpm
